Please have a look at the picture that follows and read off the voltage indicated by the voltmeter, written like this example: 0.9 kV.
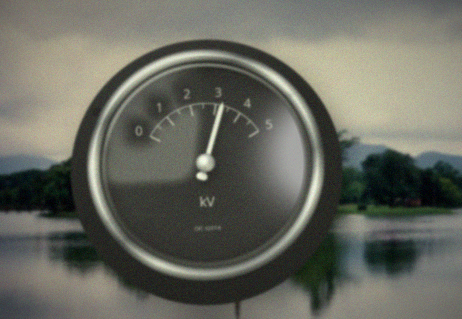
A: 3.25 kV
